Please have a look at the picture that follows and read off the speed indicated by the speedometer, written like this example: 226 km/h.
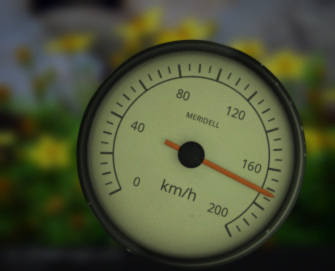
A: 172.5 km/h
